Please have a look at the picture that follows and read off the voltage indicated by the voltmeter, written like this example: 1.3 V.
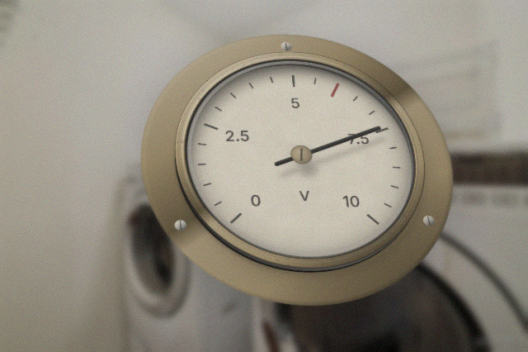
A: 7.5 V
